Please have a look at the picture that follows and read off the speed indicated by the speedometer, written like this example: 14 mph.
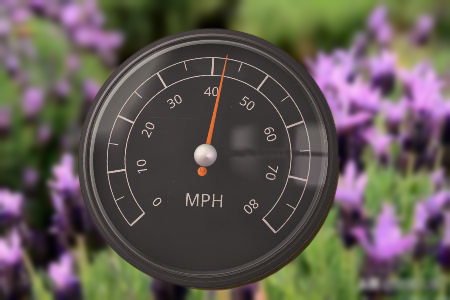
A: 42.5 mph
